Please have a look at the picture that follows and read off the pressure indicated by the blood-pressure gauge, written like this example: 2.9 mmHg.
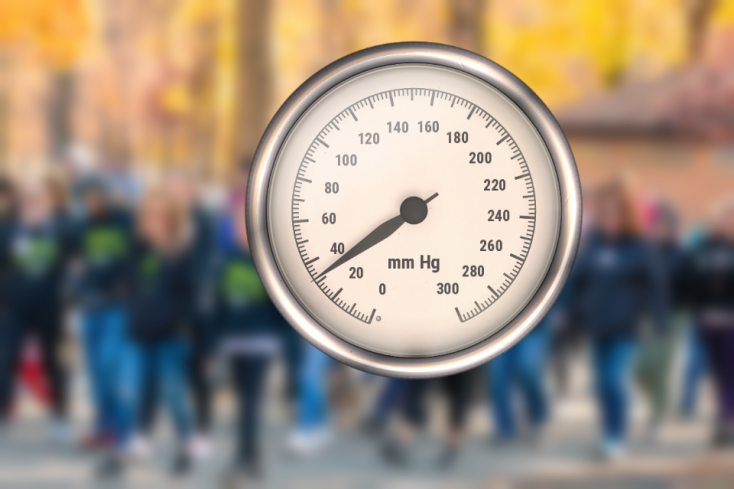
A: 32 mmHg
